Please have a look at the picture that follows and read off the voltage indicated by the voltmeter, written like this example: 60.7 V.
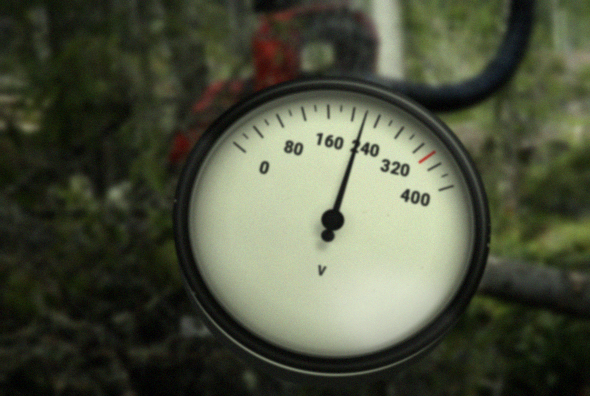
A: 220 V
